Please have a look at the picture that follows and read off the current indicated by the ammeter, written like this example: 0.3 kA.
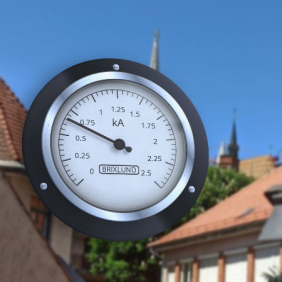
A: 0.65 kA
